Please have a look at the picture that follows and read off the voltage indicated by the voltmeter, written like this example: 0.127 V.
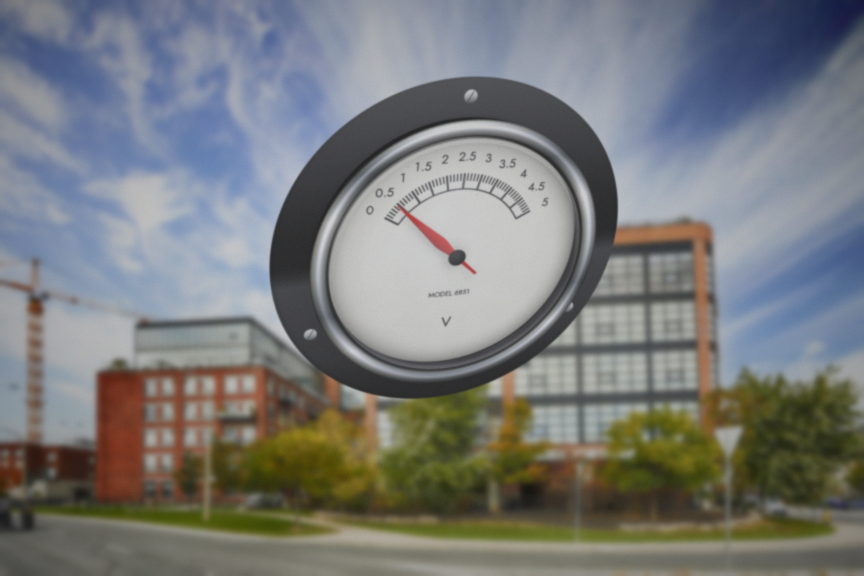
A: 0.5 V
